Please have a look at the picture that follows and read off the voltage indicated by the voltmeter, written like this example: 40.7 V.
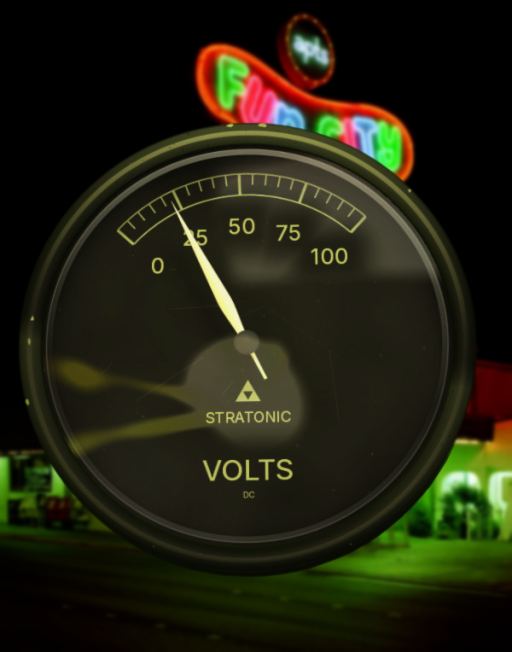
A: 22.5 V
